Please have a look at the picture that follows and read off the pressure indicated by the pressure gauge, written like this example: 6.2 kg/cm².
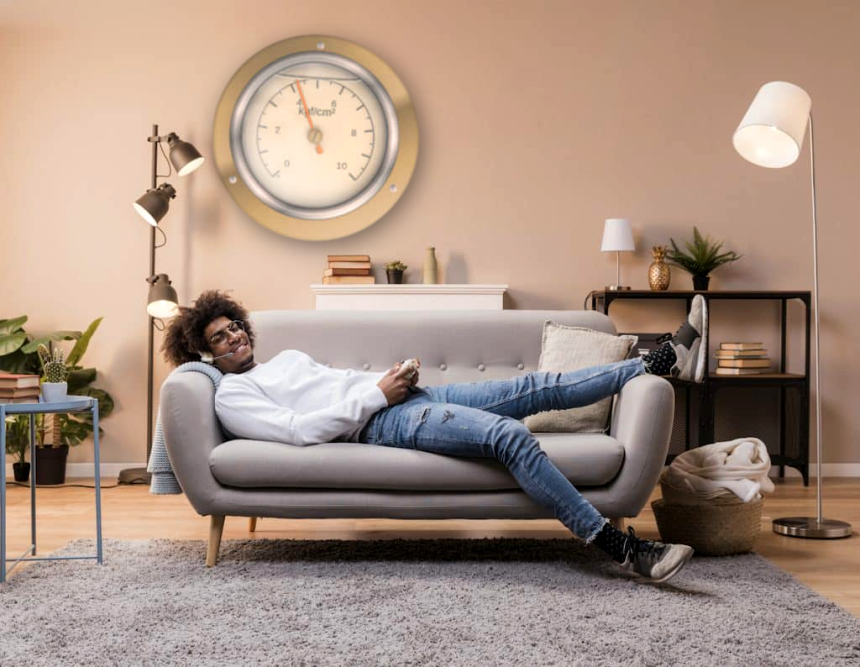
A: 4.25 kg/cm²
